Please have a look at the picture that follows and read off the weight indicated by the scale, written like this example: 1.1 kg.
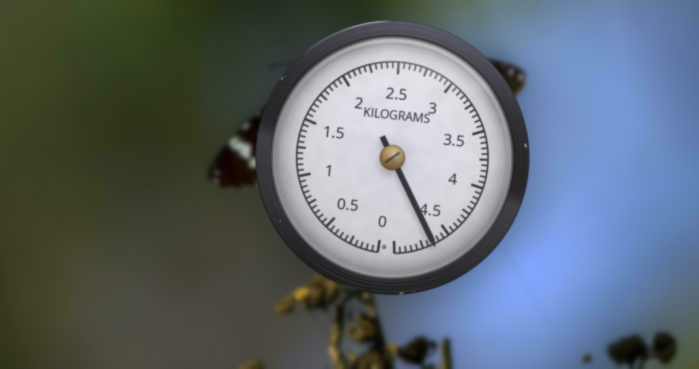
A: 4.65 kg
